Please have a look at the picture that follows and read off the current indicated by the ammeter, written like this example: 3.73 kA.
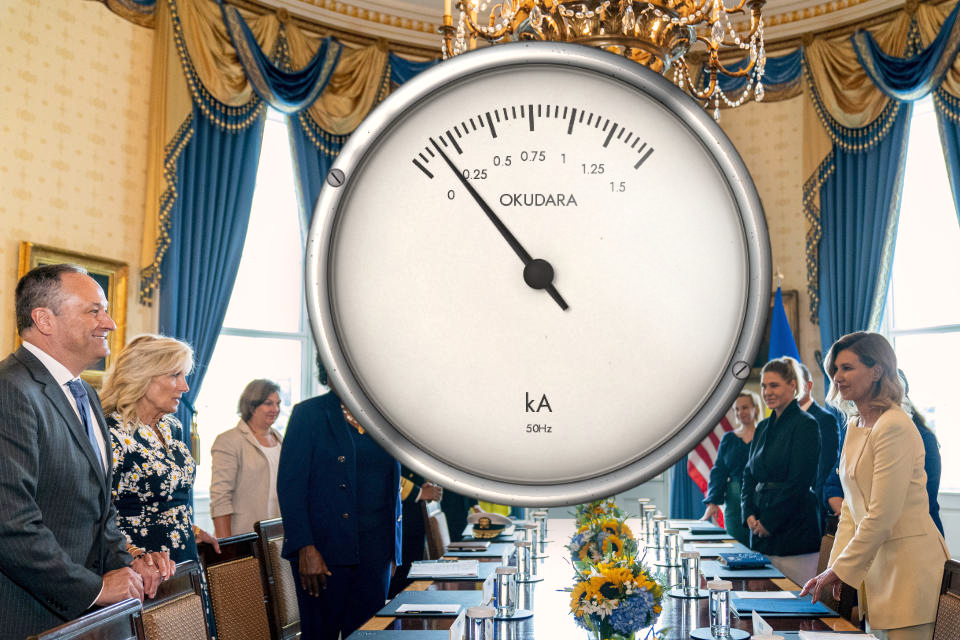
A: 0.15 kA
